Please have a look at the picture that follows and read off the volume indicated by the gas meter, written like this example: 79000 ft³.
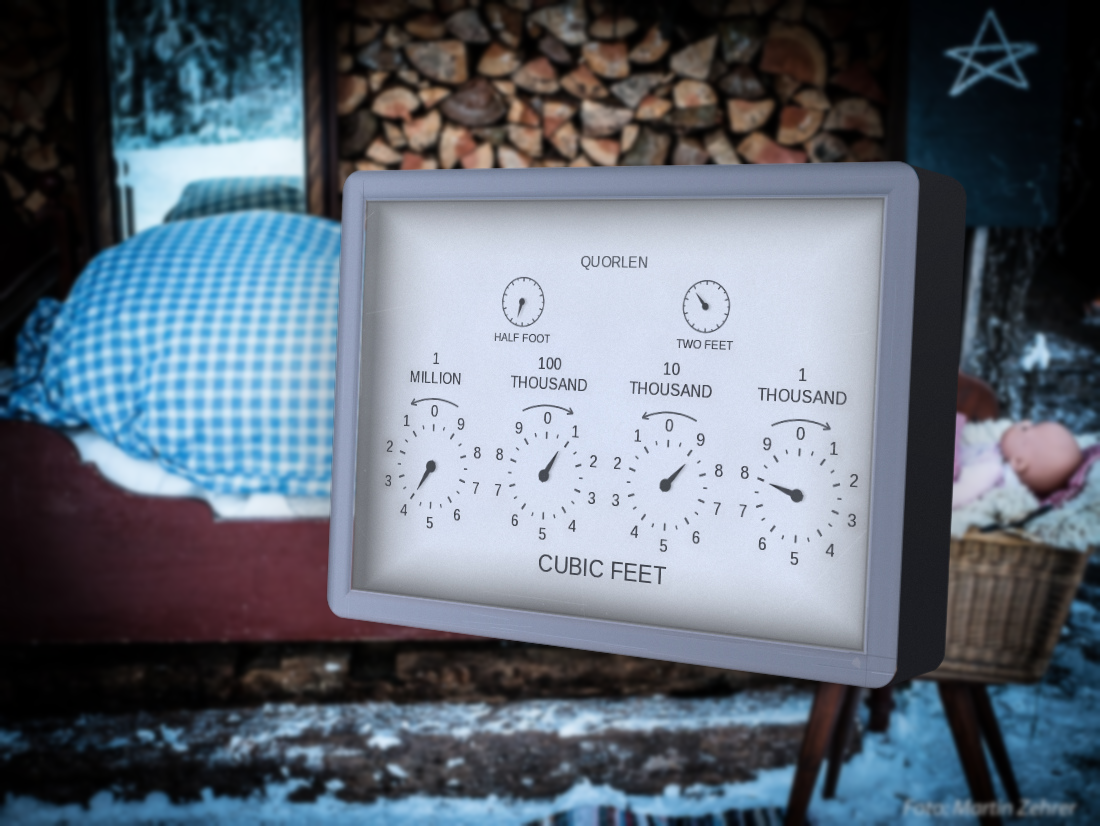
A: 408800 ft³
